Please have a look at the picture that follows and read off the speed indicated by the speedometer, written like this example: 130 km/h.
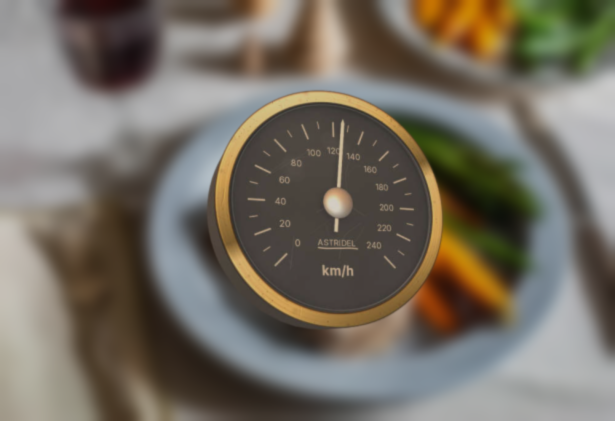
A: 125 km/h
